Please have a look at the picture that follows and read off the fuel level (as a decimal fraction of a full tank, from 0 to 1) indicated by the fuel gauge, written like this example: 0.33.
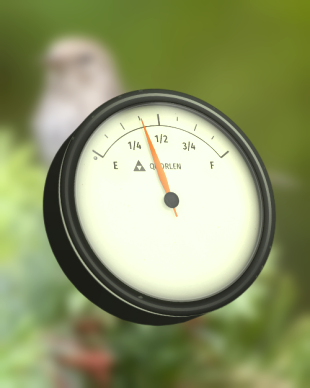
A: 0.375
